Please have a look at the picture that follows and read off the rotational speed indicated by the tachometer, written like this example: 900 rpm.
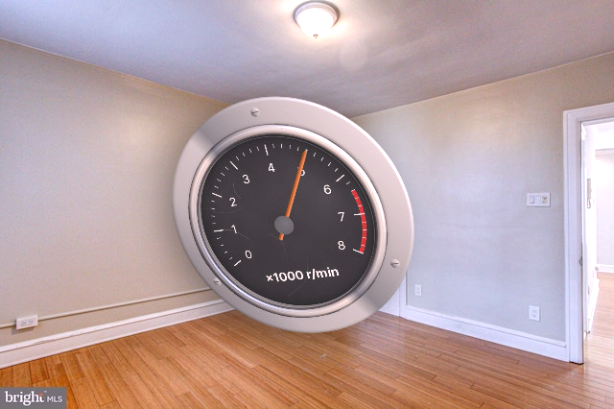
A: 5000 rpm
